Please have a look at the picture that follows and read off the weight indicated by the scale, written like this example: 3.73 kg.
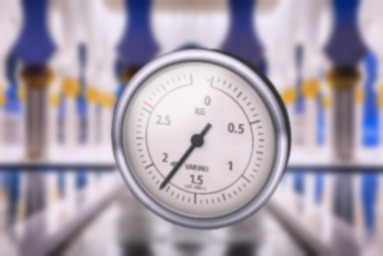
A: 1.8 kg
